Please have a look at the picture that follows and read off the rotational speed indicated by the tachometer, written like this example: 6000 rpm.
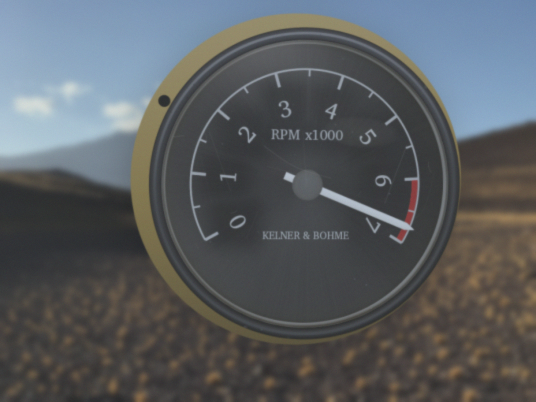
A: 6750 rpm
